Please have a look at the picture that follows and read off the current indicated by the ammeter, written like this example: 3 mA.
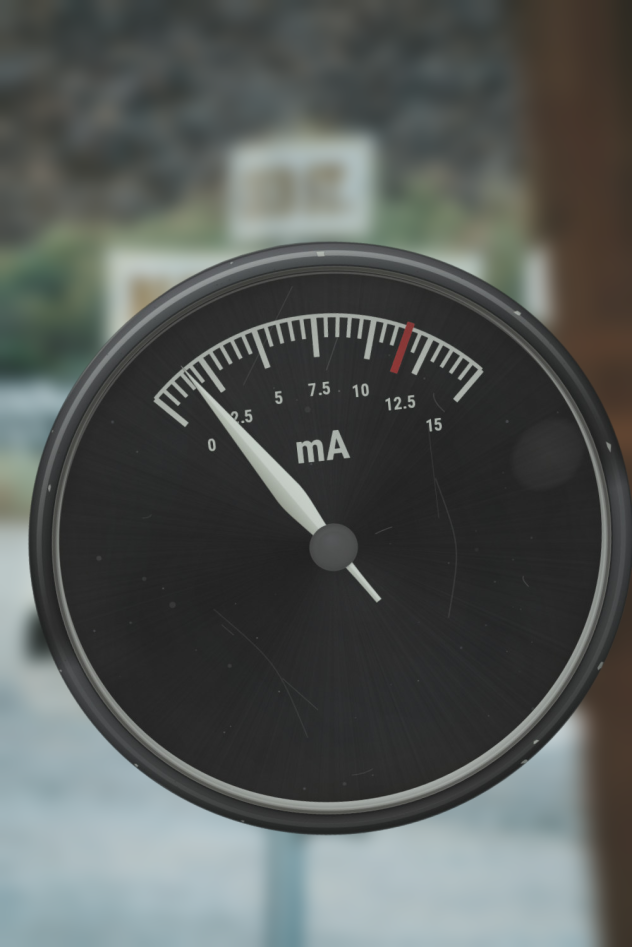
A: 1.75 mA
